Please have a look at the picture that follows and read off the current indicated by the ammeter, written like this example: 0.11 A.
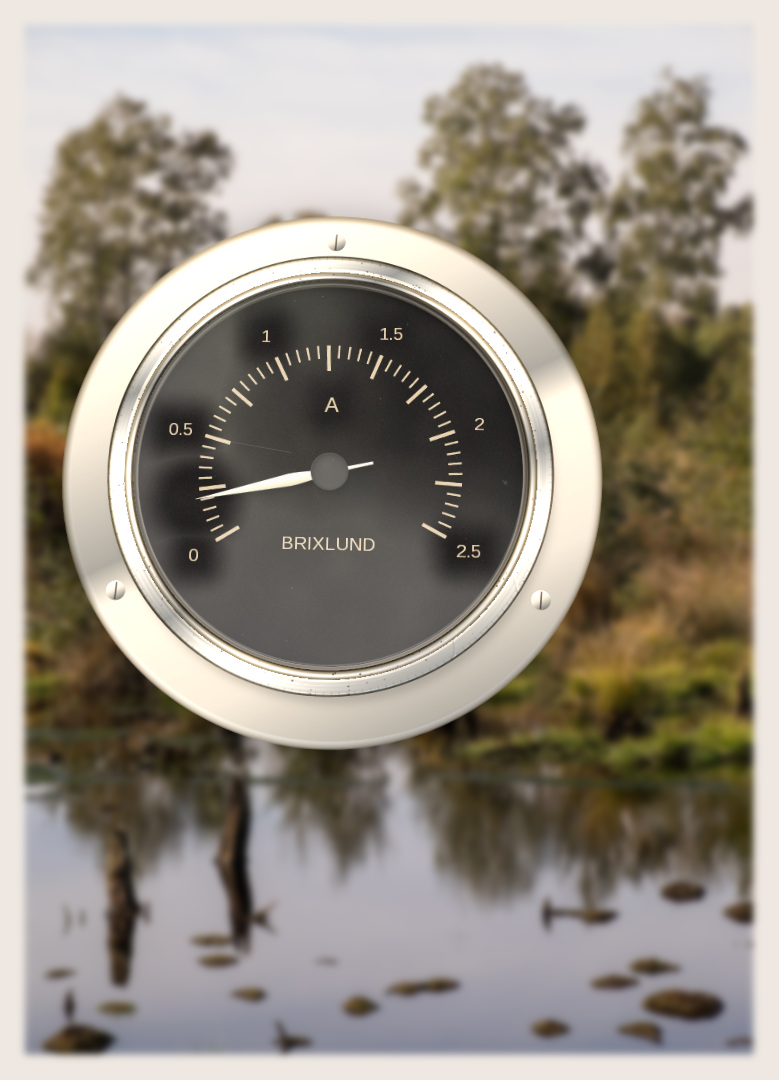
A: 0.2 A
